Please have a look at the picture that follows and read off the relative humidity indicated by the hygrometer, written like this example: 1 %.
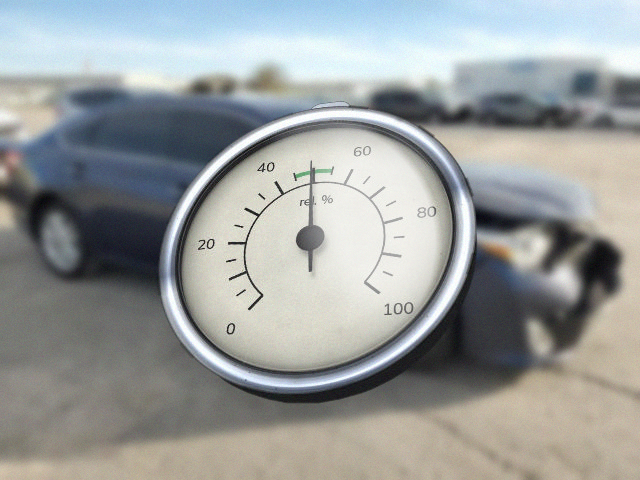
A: 50 %
